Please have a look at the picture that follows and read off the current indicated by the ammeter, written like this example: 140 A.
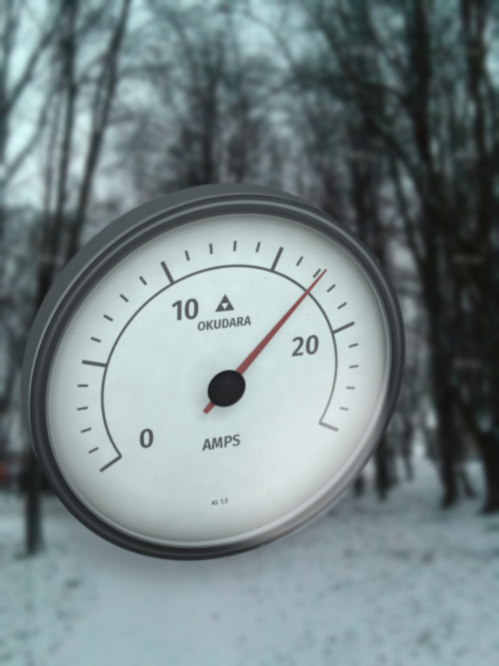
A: 17 A
